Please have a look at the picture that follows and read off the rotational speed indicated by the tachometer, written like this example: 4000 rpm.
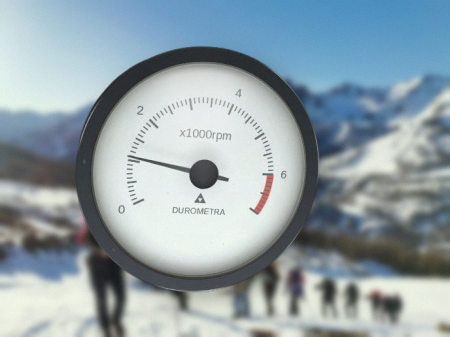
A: 1100 rpm
